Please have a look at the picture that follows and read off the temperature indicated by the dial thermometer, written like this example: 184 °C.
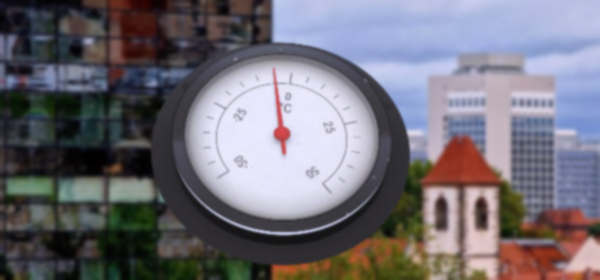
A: -5 °C
